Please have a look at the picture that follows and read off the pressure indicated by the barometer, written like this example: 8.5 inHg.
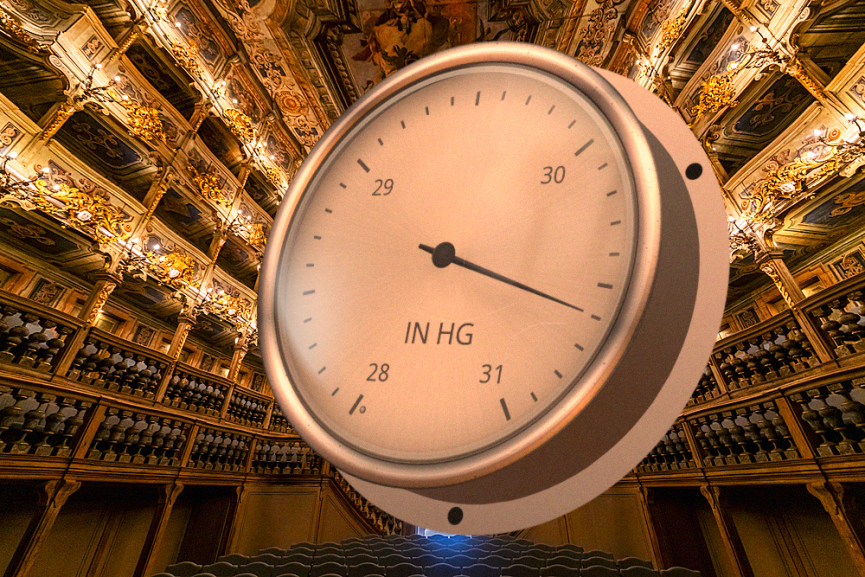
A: 30.6 inHg
